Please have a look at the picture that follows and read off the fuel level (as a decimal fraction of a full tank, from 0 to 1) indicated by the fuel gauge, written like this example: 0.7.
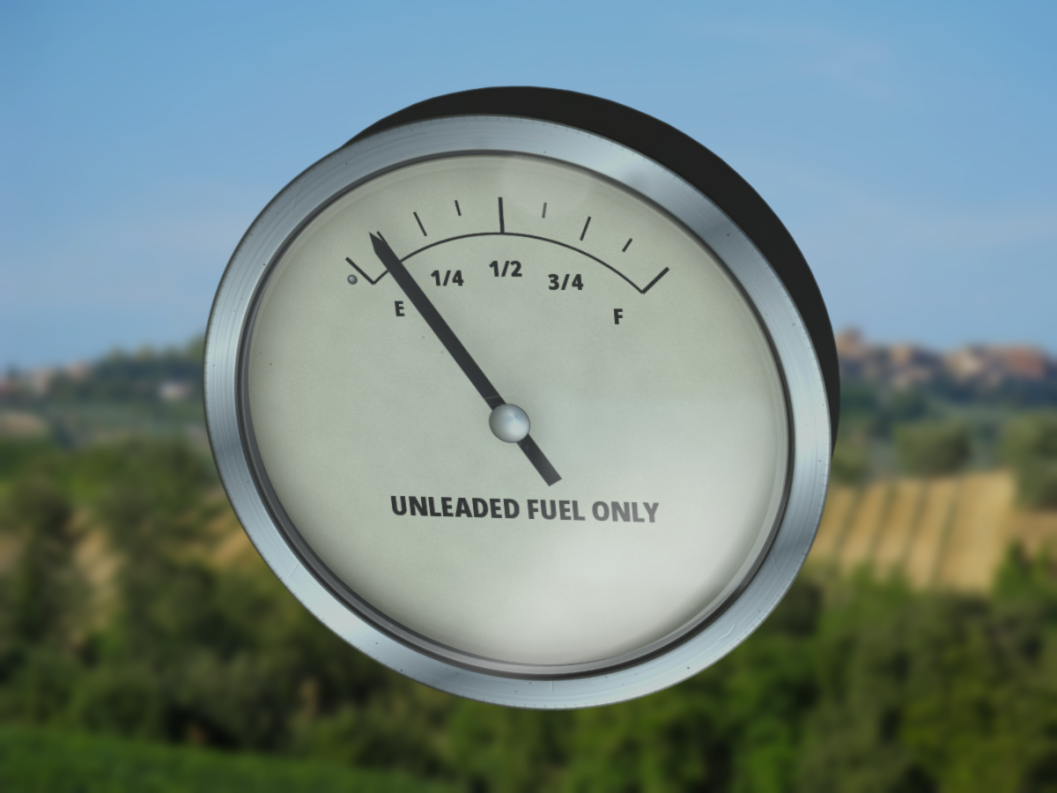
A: 0.125
